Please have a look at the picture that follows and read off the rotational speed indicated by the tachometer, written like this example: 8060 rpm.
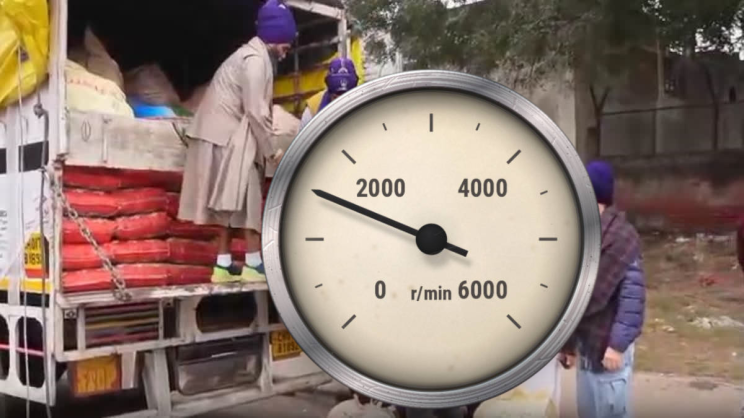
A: 1500 rpm
